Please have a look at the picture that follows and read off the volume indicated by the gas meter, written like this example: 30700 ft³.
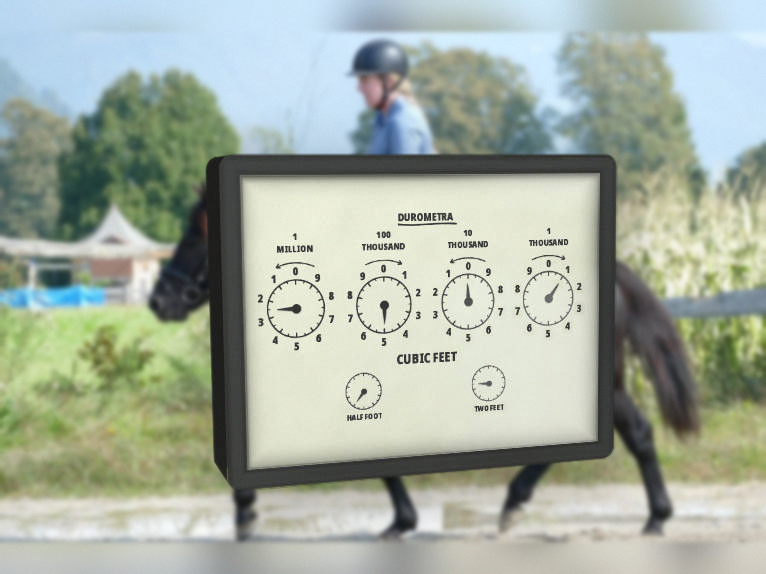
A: 250100 ft³
